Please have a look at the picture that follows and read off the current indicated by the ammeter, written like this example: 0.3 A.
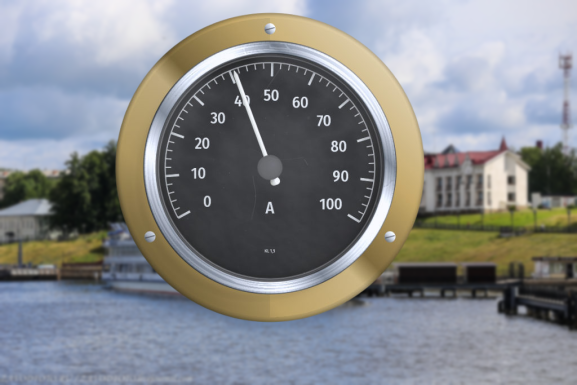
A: 41 A
